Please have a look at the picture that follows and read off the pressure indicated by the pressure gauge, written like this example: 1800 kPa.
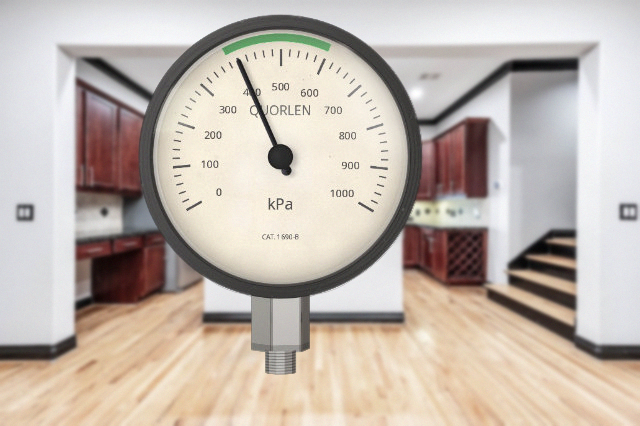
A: 400 kPa
